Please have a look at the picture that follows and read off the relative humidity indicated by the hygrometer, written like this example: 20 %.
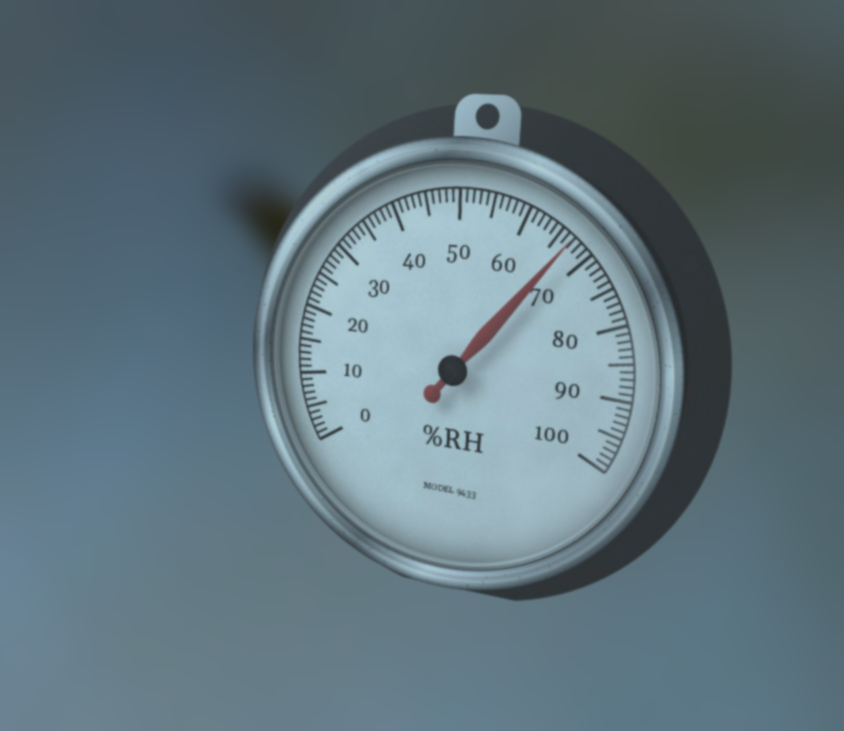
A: 67 %
